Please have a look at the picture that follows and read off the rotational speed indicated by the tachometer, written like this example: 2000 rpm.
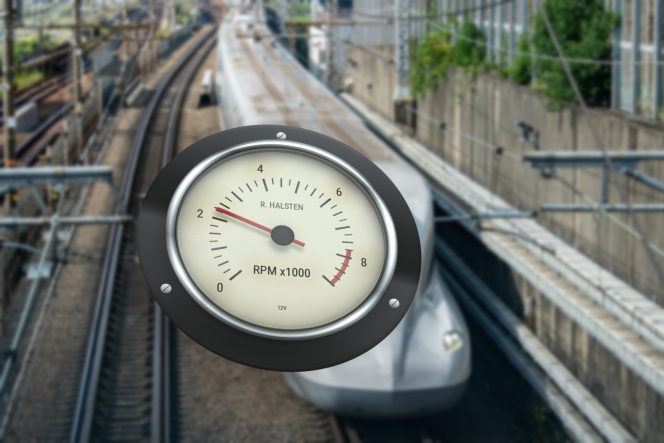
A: 2250 rpm
